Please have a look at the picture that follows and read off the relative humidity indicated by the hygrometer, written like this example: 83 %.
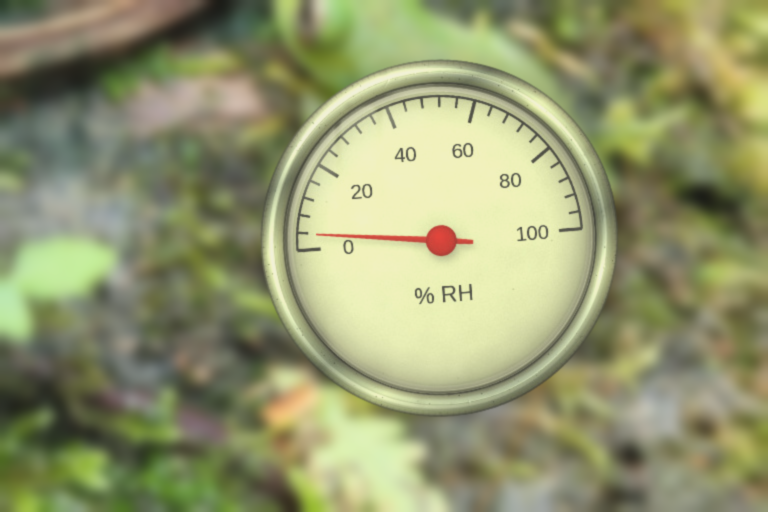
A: 4 %
